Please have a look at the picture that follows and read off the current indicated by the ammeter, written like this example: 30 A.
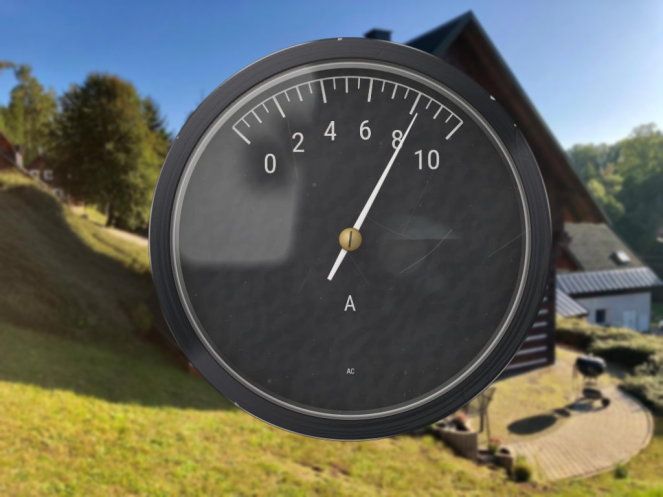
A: 8.25 A
